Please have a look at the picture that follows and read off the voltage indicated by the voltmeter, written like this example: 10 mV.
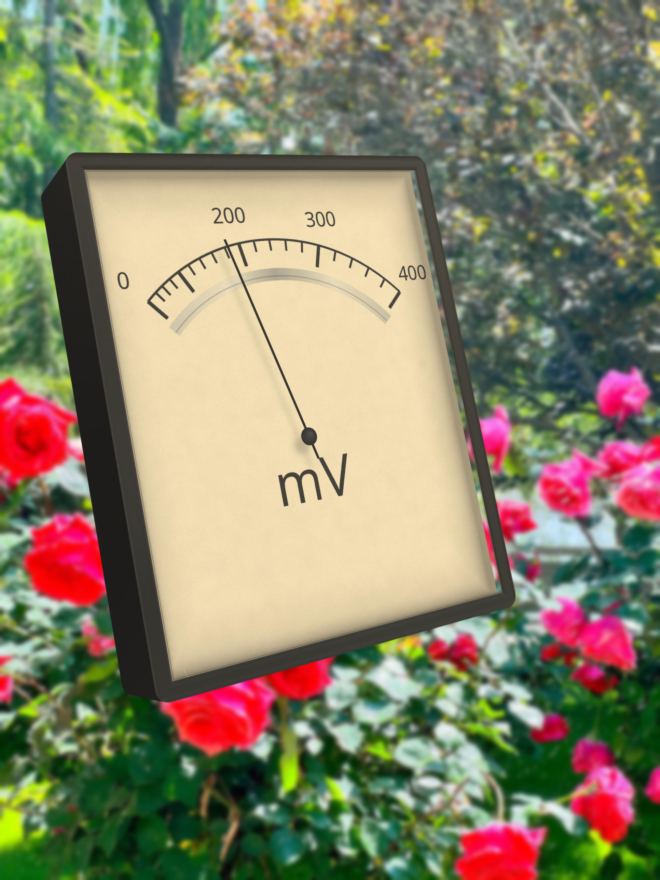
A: 180 mV
